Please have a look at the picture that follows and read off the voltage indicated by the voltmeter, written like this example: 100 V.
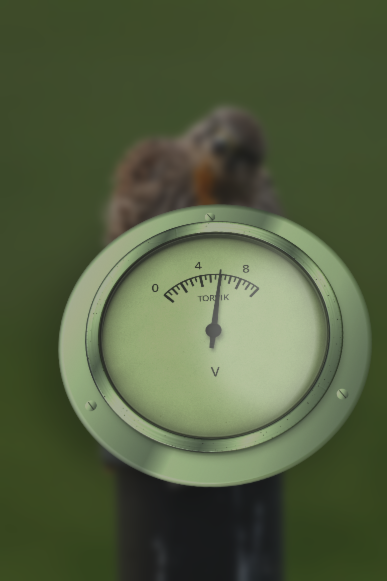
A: 6 V
